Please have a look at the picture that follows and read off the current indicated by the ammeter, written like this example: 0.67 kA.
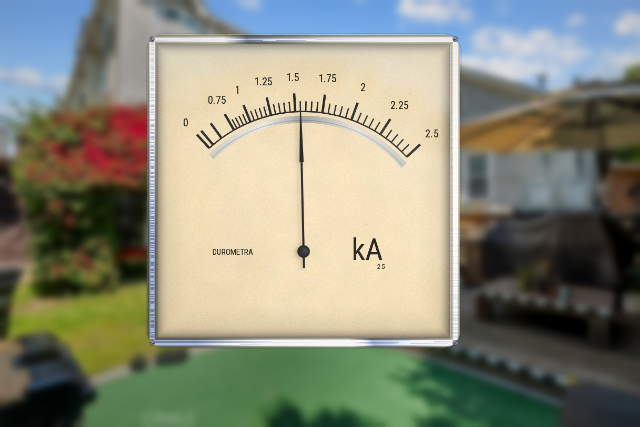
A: 1.55 kA
